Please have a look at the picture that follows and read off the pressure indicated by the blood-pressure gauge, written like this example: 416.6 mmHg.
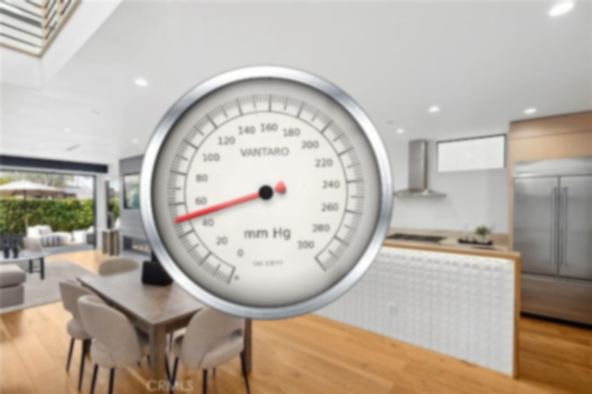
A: 50 mmHg
